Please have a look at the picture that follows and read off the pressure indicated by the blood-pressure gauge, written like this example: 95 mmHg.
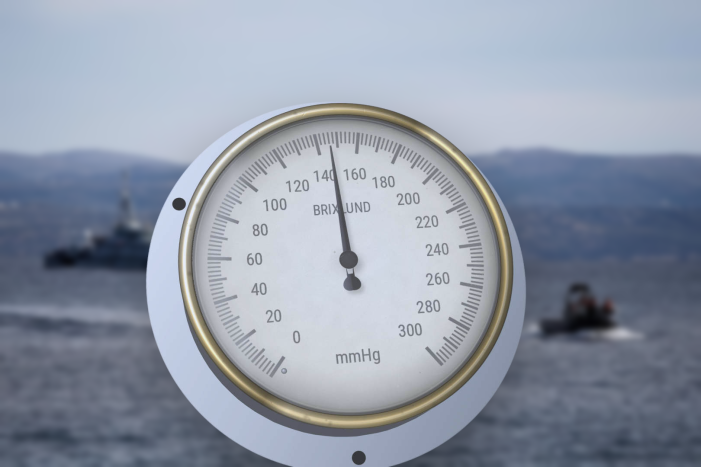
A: 146 mmHg
